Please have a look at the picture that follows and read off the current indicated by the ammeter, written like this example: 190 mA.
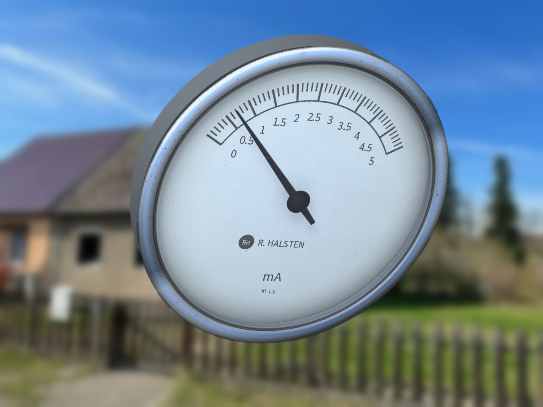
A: 0.7 mA
